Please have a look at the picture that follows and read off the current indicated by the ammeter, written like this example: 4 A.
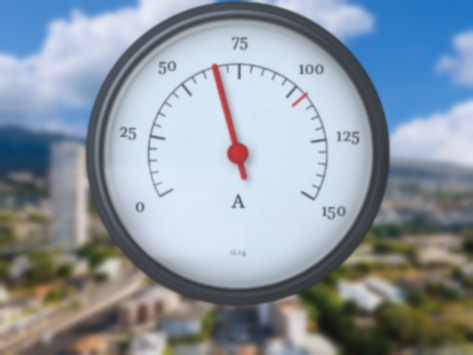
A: 65 A
